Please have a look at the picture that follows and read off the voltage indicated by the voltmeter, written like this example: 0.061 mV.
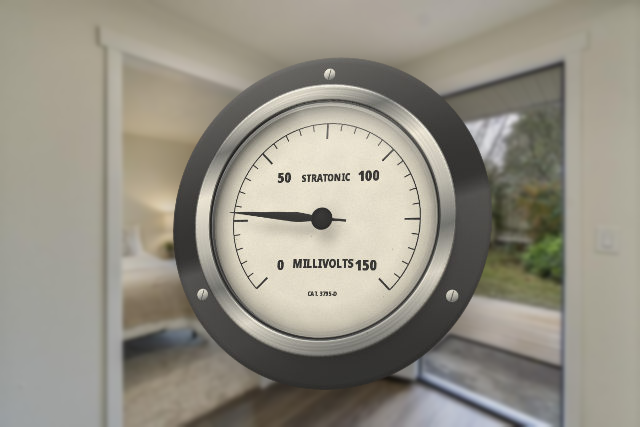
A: 27.5 mV
